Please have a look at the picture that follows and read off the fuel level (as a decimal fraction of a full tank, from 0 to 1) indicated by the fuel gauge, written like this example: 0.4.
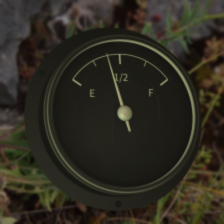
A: 0.375
